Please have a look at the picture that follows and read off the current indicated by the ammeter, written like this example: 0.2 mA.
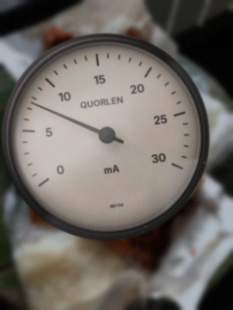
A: 7.5 mA
